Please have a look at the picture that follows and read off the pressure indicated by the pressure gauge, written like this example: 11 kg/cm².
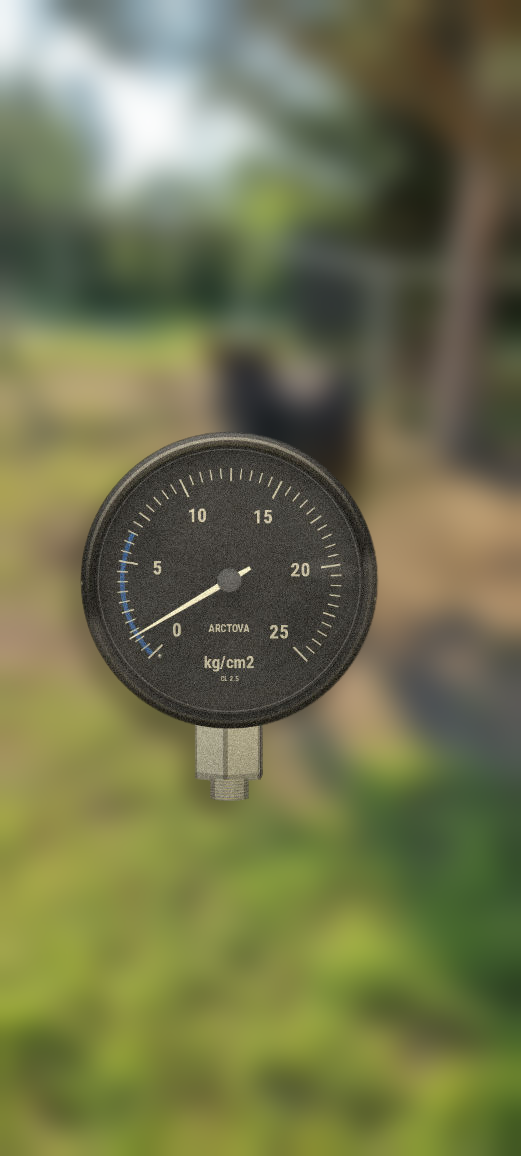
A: 1.25 kg/cm²
